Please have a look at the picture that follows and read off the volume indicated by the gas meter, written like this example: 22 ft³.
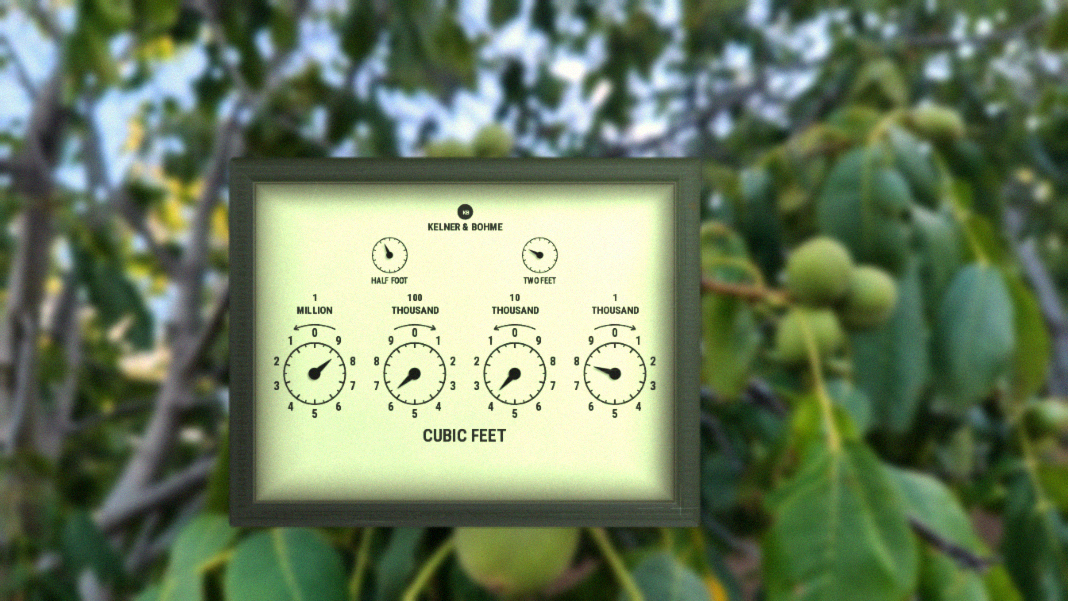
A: 863800 ft³
